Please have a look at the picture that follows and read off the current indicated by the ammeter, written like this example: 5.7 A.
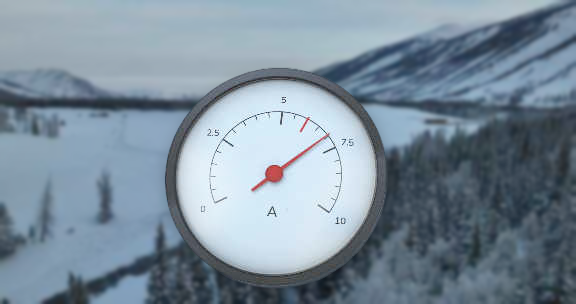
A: 7 A
